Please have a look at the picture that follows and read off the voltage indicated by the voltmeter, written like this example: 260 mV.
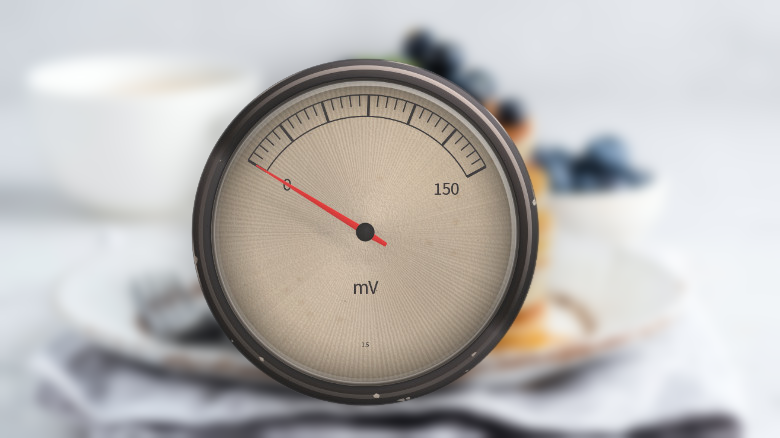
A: 0 mV
